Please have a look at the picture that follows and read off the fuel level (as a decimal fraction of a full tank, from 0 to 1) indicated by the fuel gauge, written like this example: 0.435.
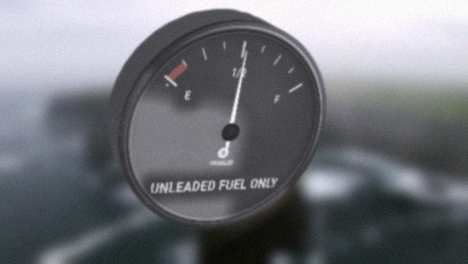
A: 0.5
